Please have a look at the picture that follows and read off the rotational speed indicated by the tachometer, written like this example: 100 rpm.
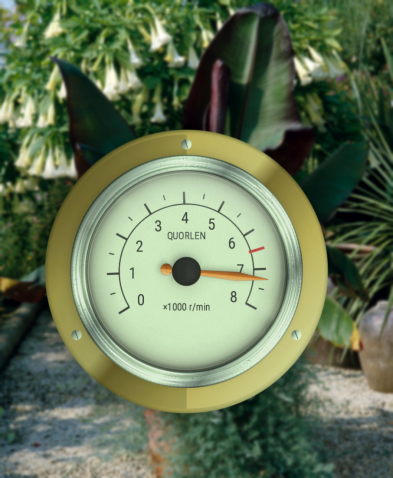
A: 7250 rpm
